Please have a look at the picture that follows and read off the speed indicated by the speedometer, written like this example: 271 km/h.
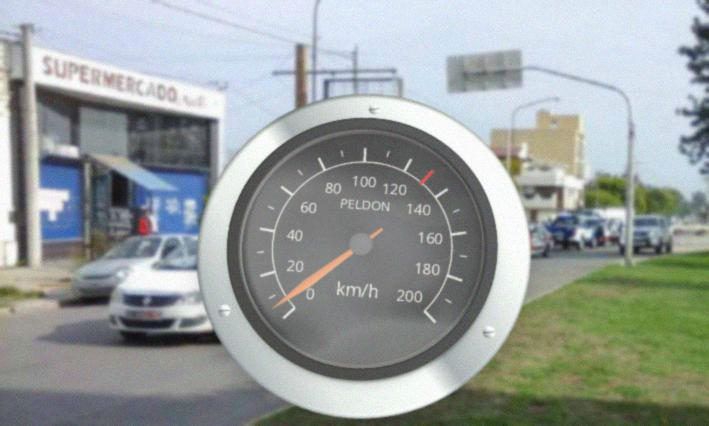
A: 5 km/h
